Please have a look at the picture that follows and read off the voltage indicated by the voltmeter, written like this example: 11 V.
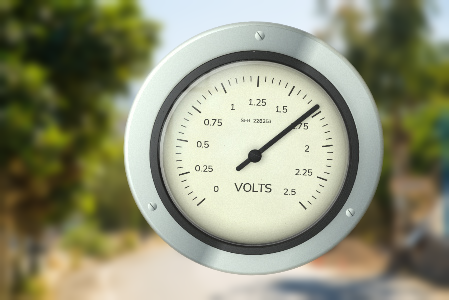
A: 1.7 V
